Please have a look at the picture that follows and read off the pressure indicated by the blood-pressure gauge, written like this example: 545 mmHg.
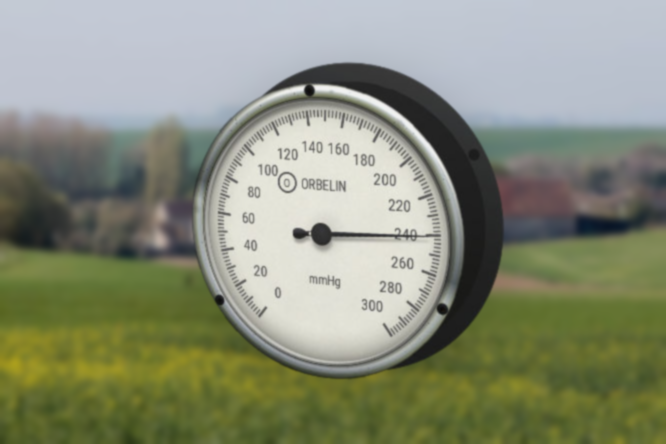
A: 240 mmHg
